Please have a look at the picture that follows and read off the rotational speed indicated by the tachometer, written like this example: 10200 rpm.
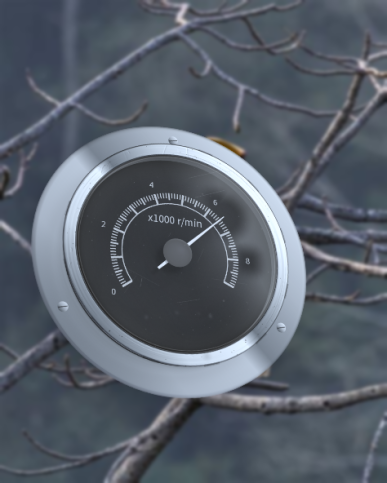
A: 6500 rpm
